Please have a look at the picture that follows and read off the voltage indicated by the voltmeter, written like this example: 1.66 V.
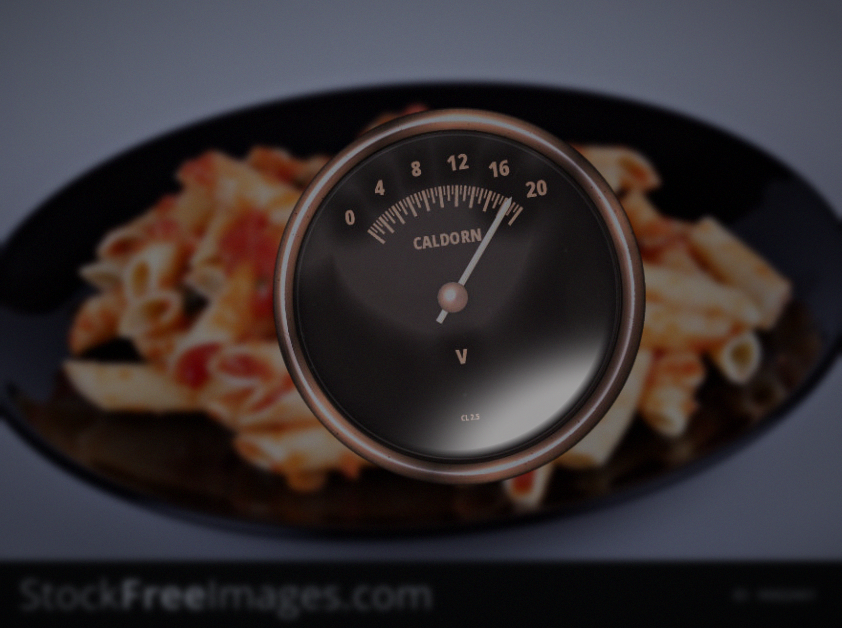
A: 18.5 V
